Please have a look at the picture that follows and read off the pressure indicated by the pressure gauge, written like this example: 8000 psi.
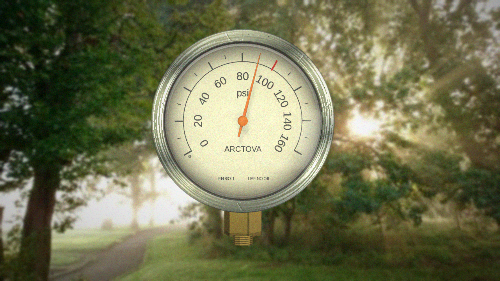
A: 90 psi
